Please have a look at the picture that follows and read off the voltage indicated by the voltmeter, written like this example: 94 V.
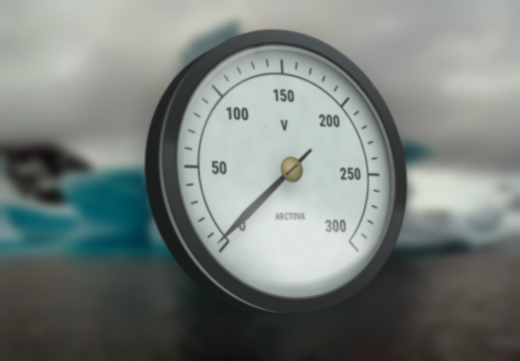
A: 5 V
